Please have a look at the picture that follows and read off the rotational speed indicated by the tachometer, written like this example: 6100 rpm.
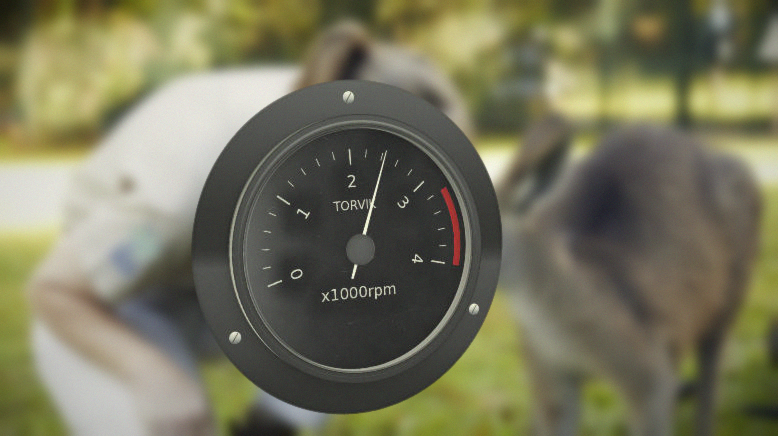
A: 2400 rpm
